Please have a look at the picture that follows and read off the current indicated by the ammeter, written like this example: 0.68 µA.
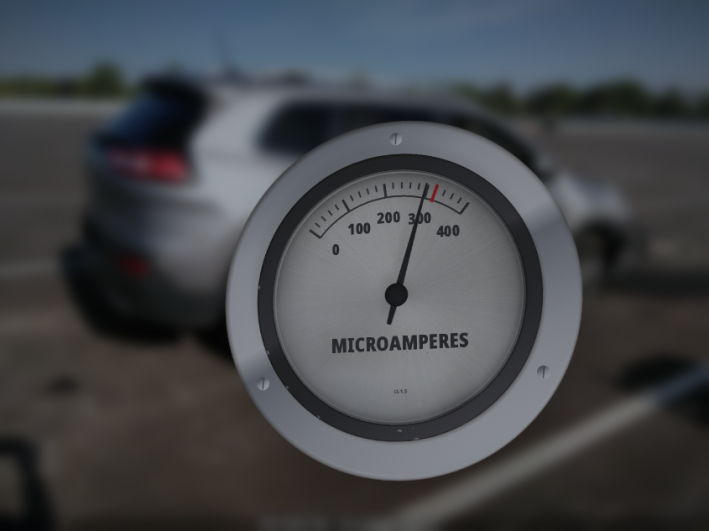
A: 300 µA
